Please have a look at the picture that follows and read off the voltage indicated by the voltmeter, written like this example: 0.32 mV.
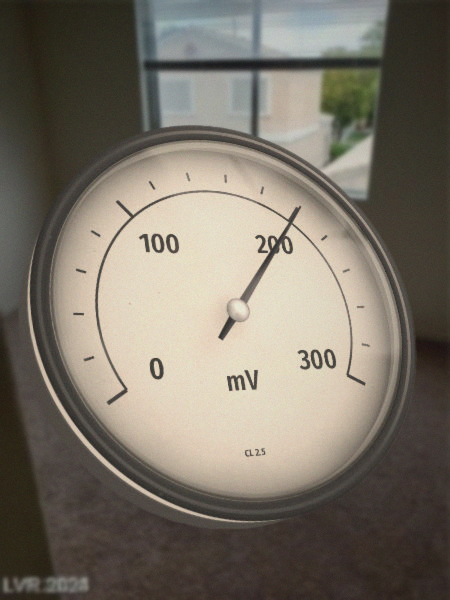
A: 200 mV
